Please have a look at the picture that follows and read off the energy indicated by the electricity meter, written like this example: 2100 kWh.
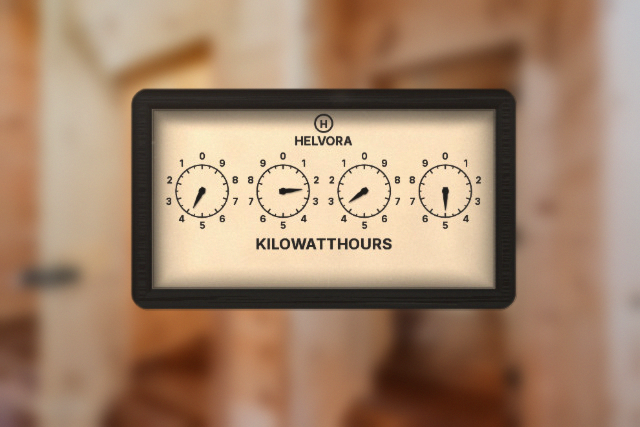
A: 4235 kWh
